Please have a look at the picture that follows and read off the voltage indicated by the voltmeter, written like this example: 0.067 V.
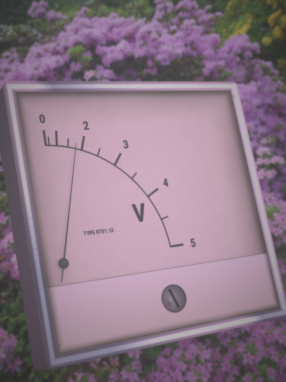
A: 1.75 V
